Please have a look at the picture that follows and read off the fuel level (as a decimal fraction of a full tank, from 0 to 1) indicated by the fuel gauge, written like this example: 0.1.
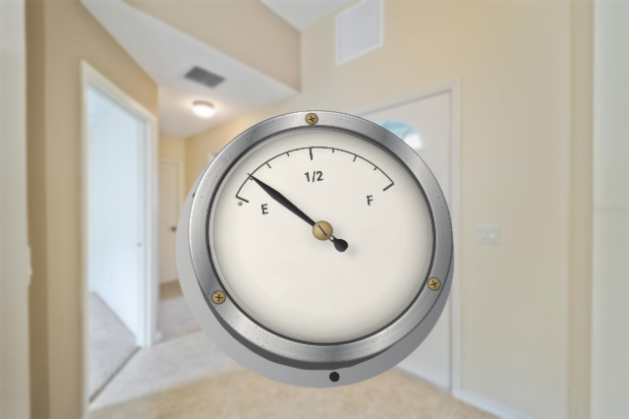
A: 0.125
